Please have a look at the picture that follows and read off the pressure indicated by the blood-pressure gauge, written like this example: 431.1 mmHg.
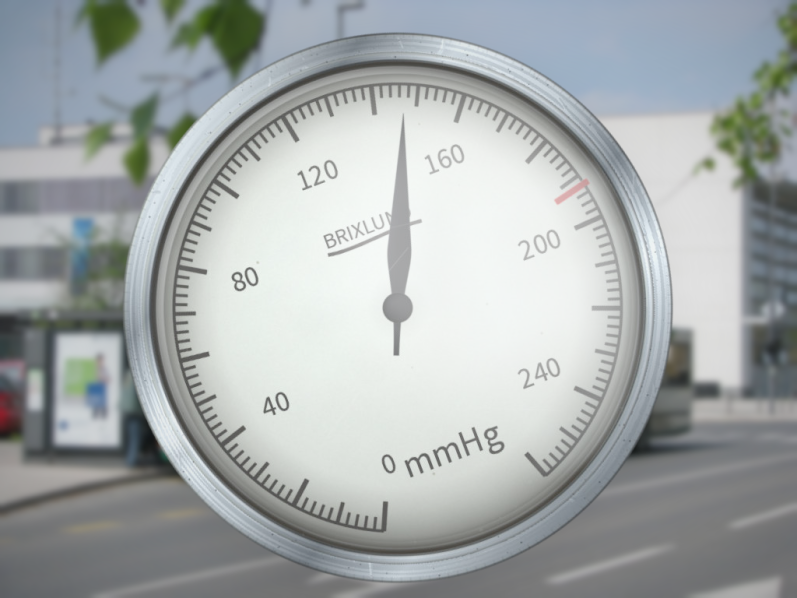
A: 147 mmHg
